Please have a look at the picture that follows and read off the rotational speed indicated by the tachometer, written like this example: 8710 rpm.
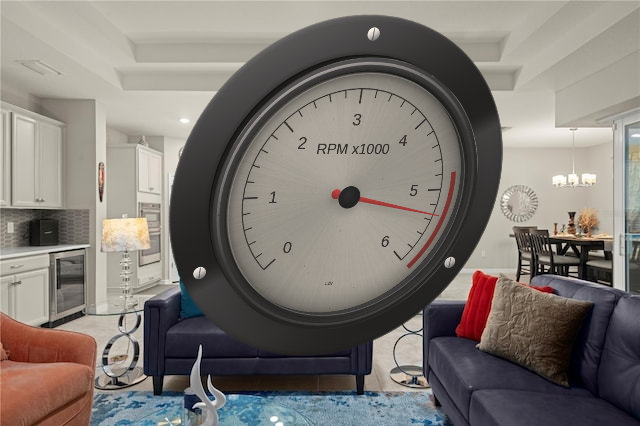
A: 5300 rpm
